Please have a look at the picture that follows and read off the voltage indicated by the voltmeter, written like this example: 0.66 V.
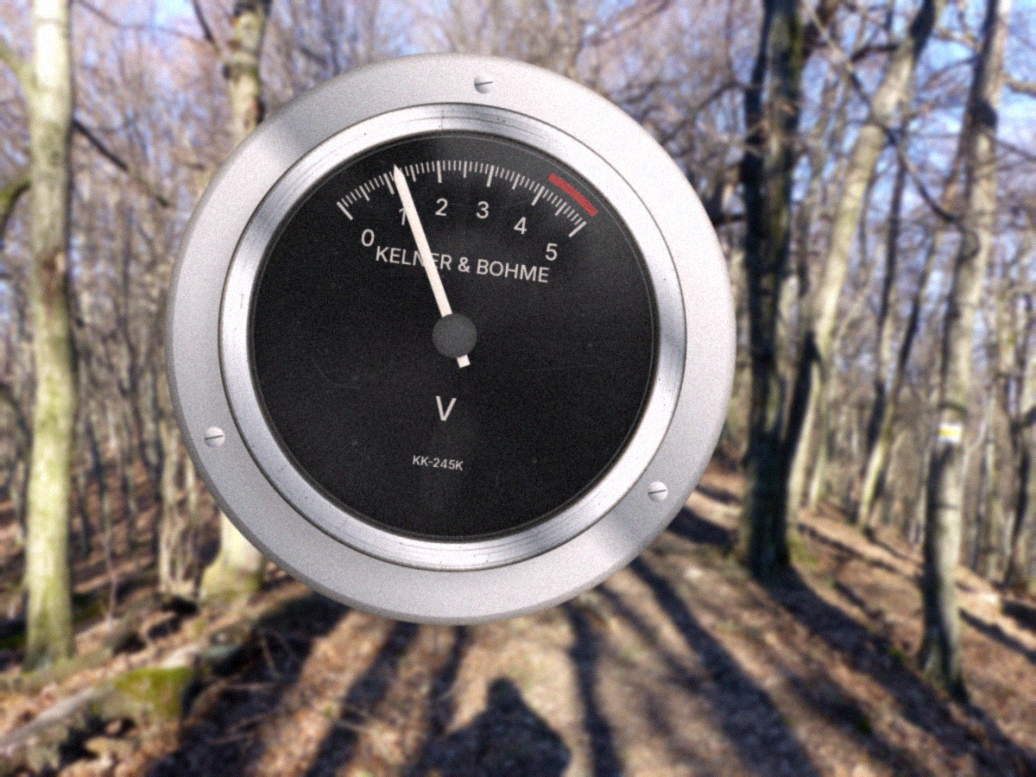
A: 1.2 V
